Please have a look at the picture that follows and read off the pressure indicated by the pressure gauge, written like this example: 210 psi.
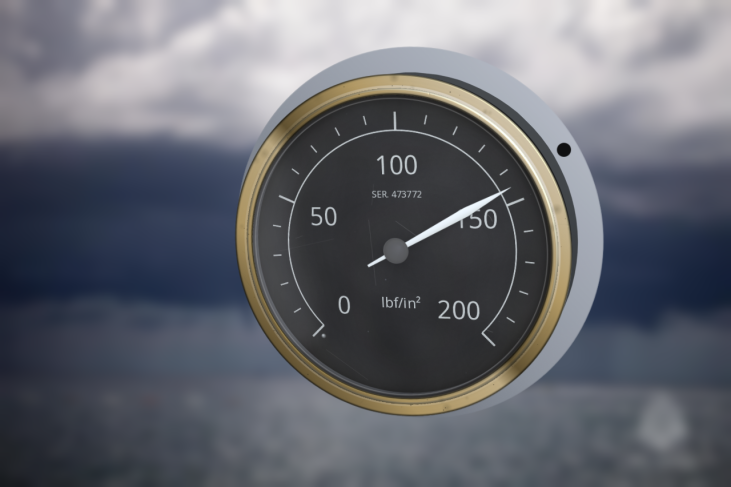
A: 145 psi
